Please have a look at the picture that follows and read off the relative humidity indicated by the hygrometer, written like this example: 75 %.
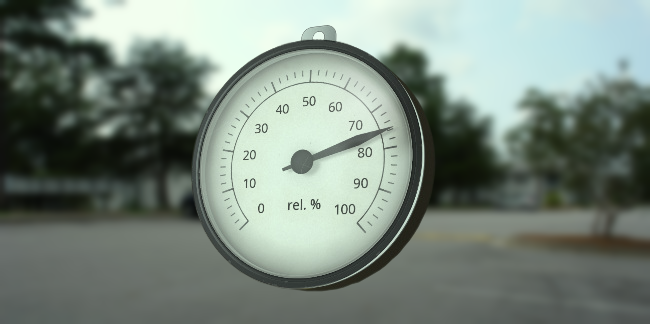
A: 76 %
